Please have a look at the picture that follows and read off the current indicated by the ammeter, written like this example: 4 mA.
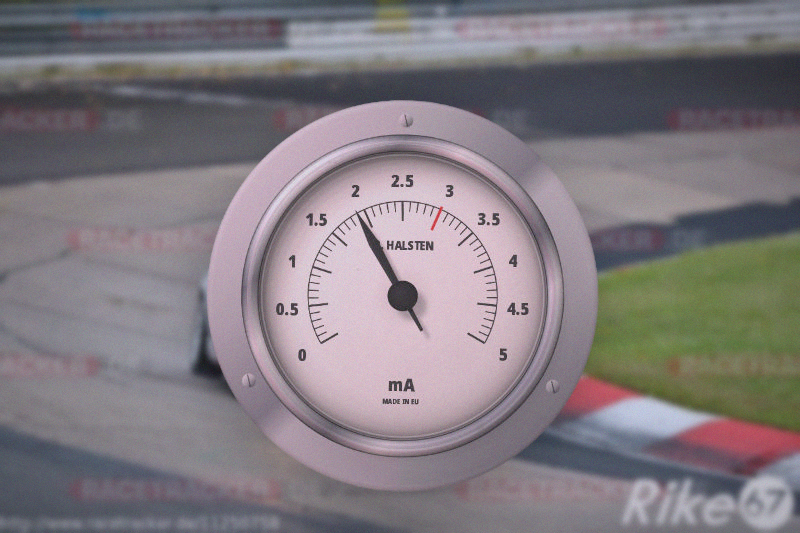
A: 1.9 mA
